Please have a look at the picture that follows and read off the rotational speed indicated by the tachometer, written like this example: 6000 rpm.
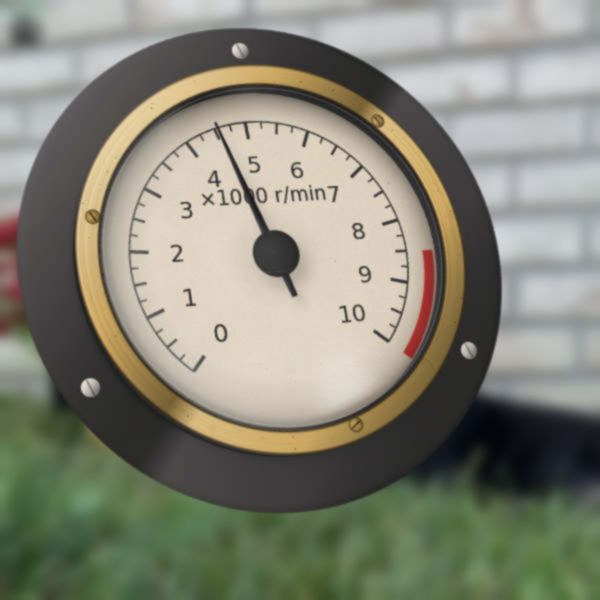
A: 4500 rpm
